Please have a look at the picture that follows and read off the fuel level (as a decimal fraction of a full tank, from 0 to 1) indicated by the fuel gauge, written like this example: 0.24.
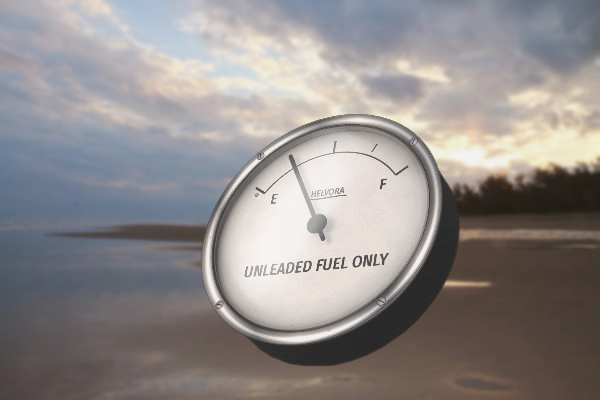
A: 0.25
